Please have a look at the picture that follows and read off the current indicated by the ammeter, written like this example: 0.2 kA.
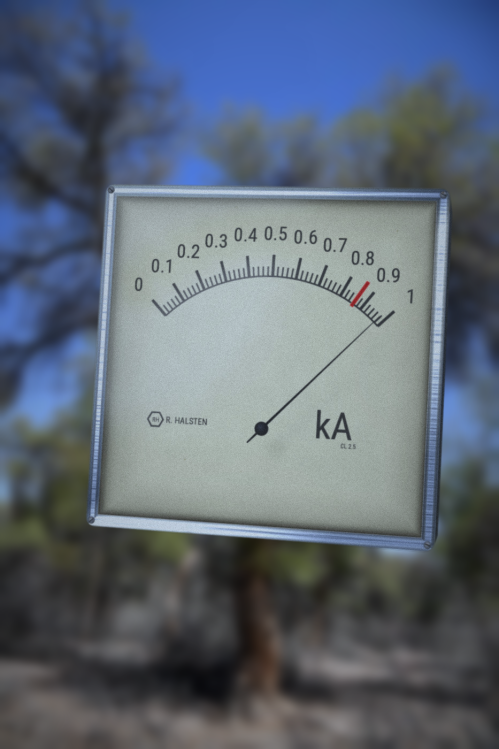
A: 0.98 kA
